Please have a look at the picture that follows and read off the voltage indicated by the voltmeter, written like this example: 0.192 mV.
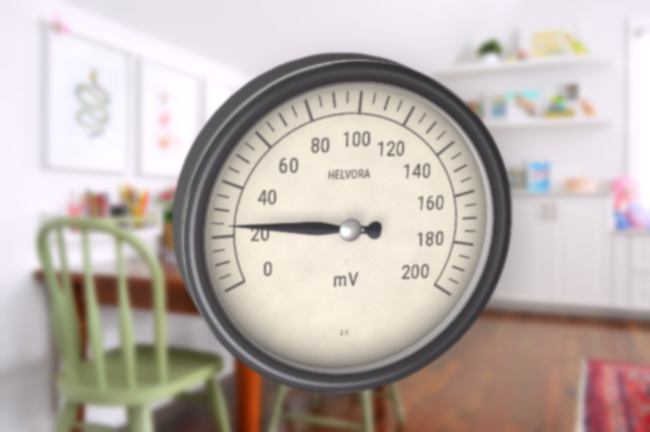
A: 25 mV
